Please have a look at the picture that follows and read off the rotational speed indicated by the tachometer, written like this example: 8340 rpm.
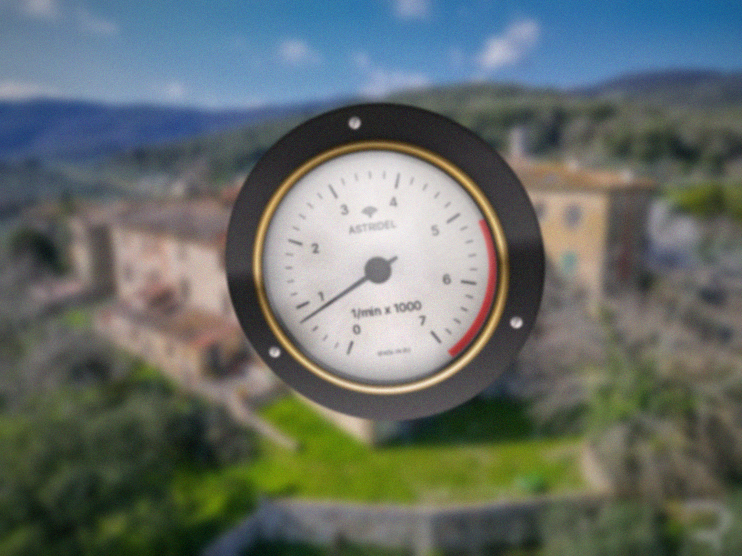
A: 800 rpm
